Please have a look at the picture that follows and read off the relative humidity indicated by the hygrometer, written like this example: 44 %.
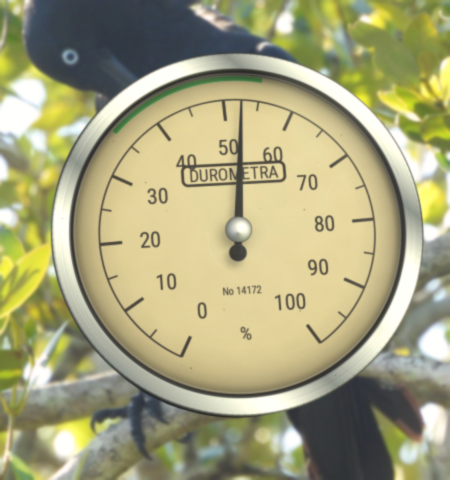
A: 52.5 %
